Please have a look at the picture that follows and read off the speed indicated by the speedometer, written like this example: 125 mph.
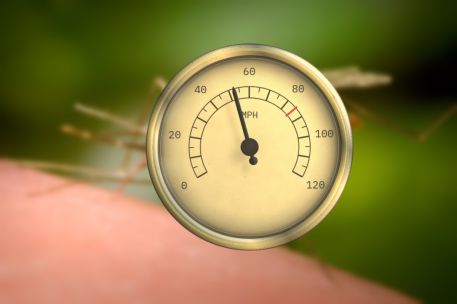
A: 52.5 mph
